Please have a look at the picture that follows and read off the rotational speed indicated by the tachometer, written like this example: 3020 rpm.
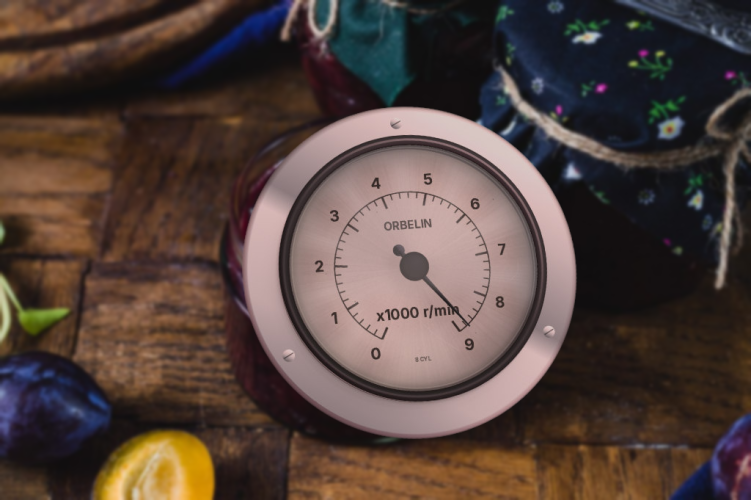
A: 8800 rpm
